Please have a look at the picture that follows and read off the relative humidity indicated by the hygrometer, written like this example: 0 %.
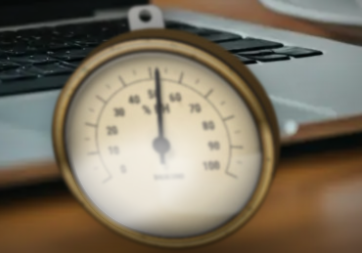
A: 52.5 %
